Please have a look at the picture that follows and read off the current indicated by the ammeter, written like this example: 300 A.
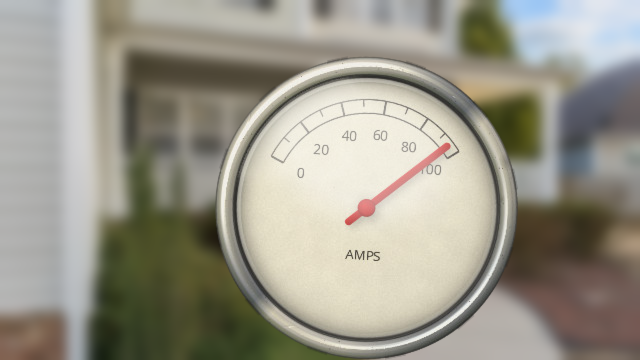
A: 95 A
